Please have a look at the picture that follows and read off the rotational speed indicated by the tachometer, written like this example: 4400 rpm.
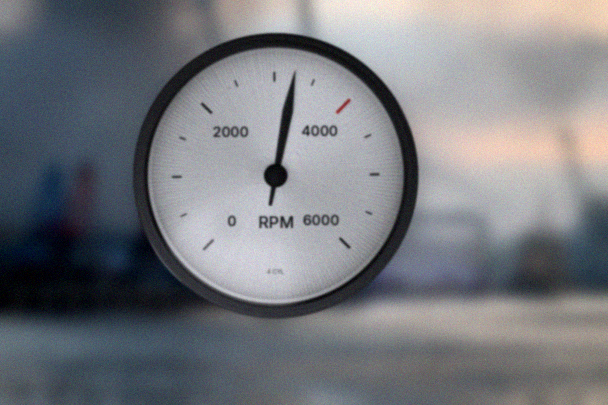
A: 3250 rpm
